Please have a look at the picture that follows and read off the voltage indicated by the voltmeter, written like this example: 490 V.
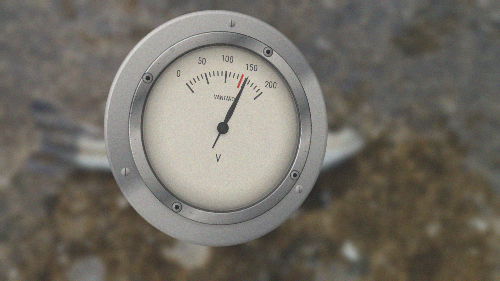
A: 150 V
